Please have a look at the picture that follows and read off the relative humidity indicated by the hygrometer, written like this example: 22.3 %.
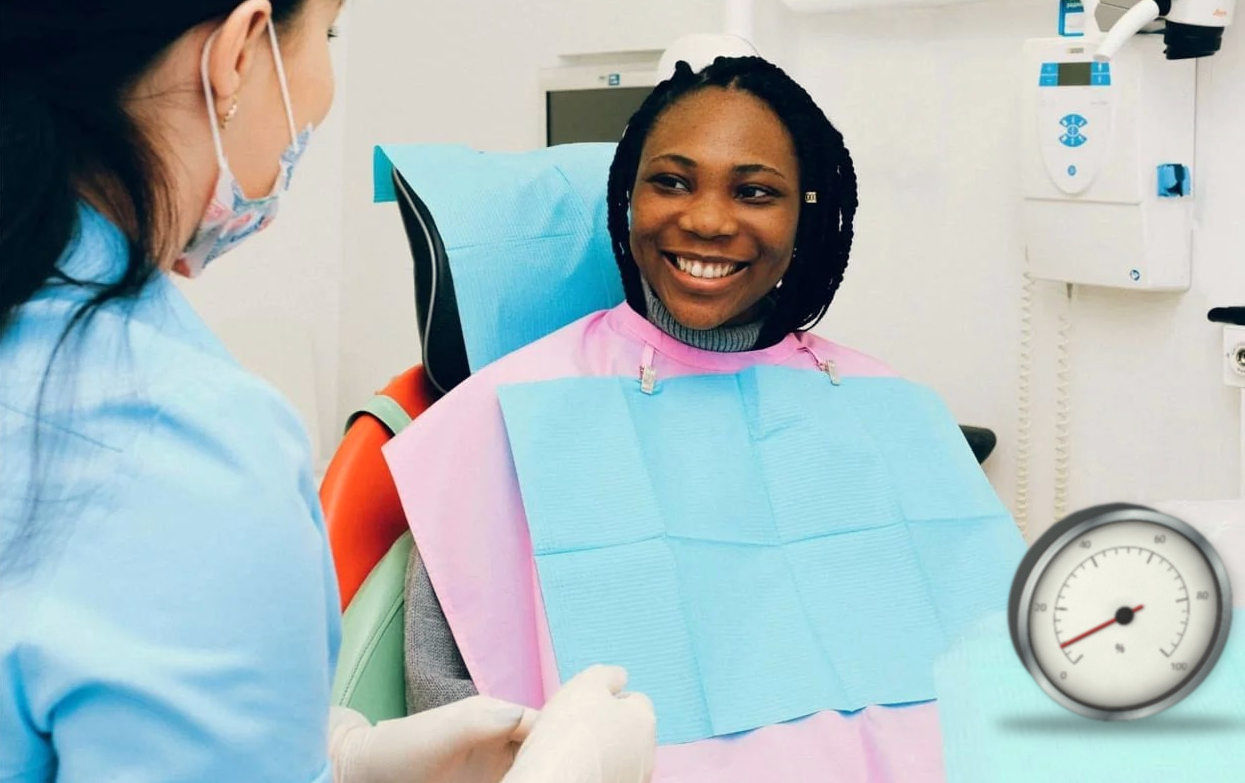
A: 8 %
